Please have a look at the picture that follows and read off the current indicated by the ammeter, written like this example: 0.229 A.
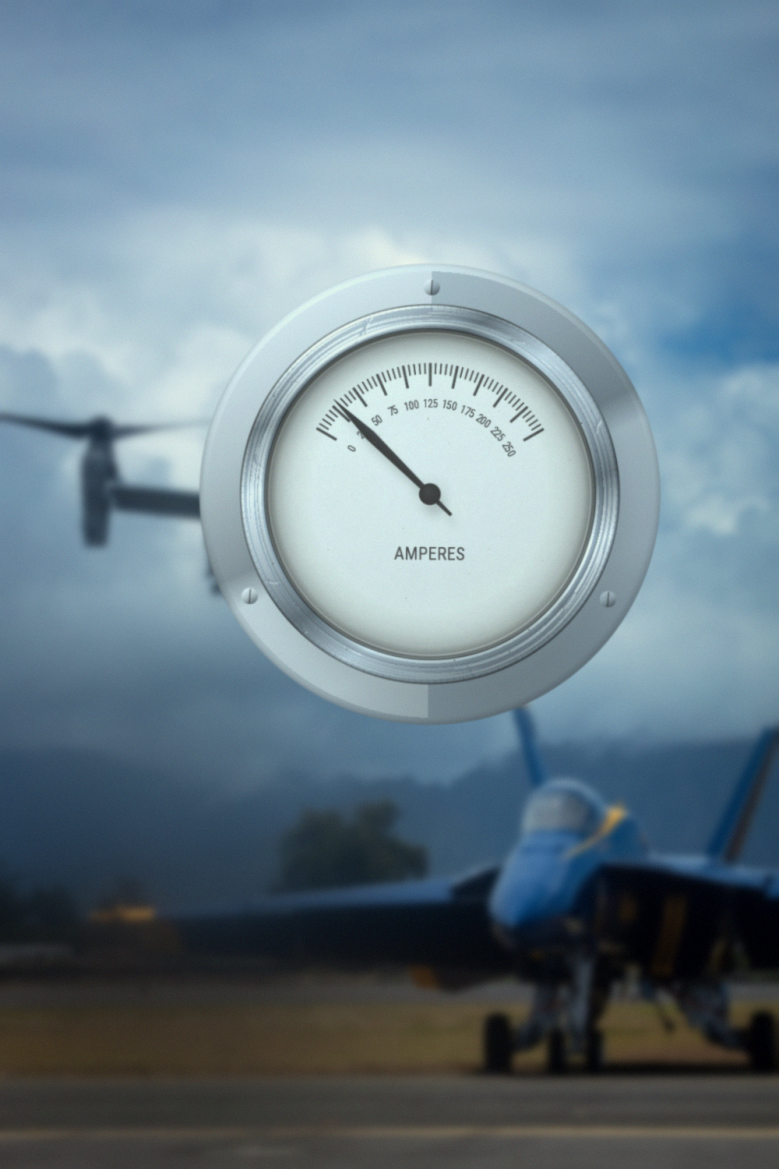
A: 30 A
